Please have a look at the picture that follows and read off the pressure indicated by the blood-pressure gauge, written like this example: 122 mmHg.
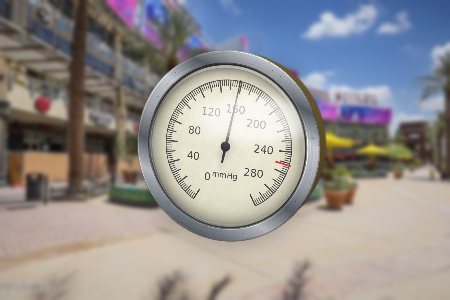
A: 160 mmHg
